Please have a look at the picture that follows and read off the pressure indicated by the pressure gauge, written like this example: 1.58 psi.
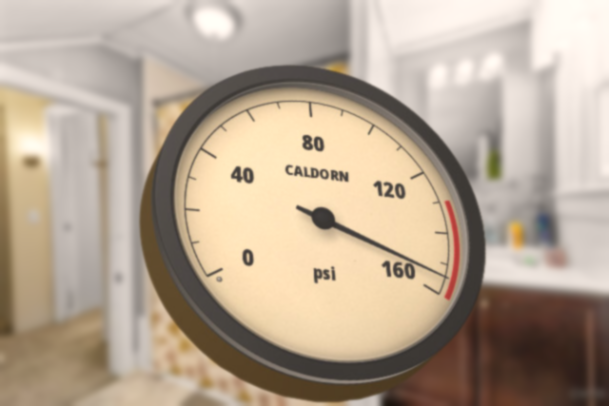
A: 155 psi
